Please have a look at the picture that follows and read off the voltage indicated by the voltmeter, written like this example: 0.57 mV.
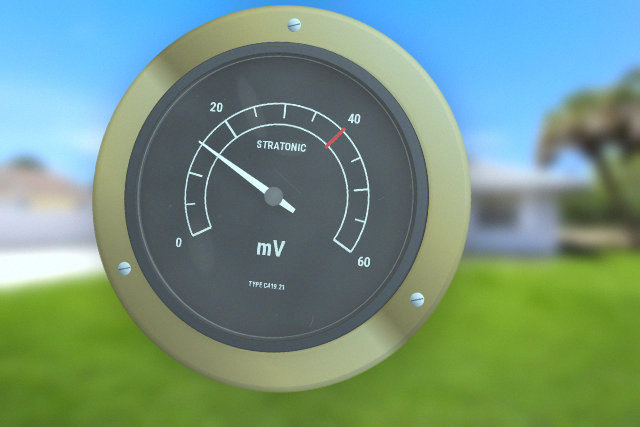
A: 15 mV
